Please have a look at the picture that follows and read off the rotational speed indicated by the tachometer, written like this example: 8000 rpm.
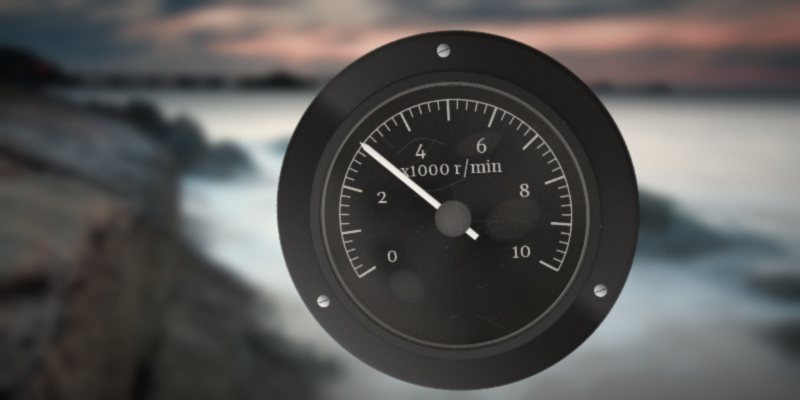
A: 3000 rpm
